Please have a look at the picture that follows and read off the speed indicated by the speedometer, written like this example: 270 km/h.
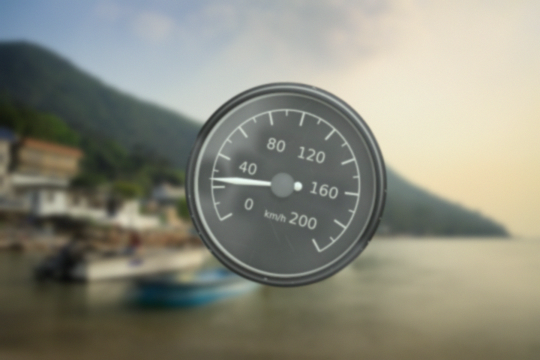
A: 25 km/h
